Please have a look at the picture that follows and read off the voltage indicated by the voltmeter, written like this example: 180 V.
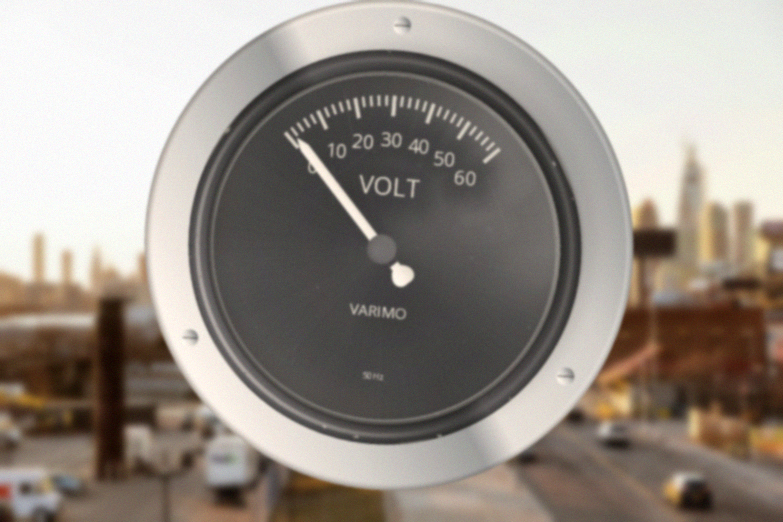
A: 2 V
